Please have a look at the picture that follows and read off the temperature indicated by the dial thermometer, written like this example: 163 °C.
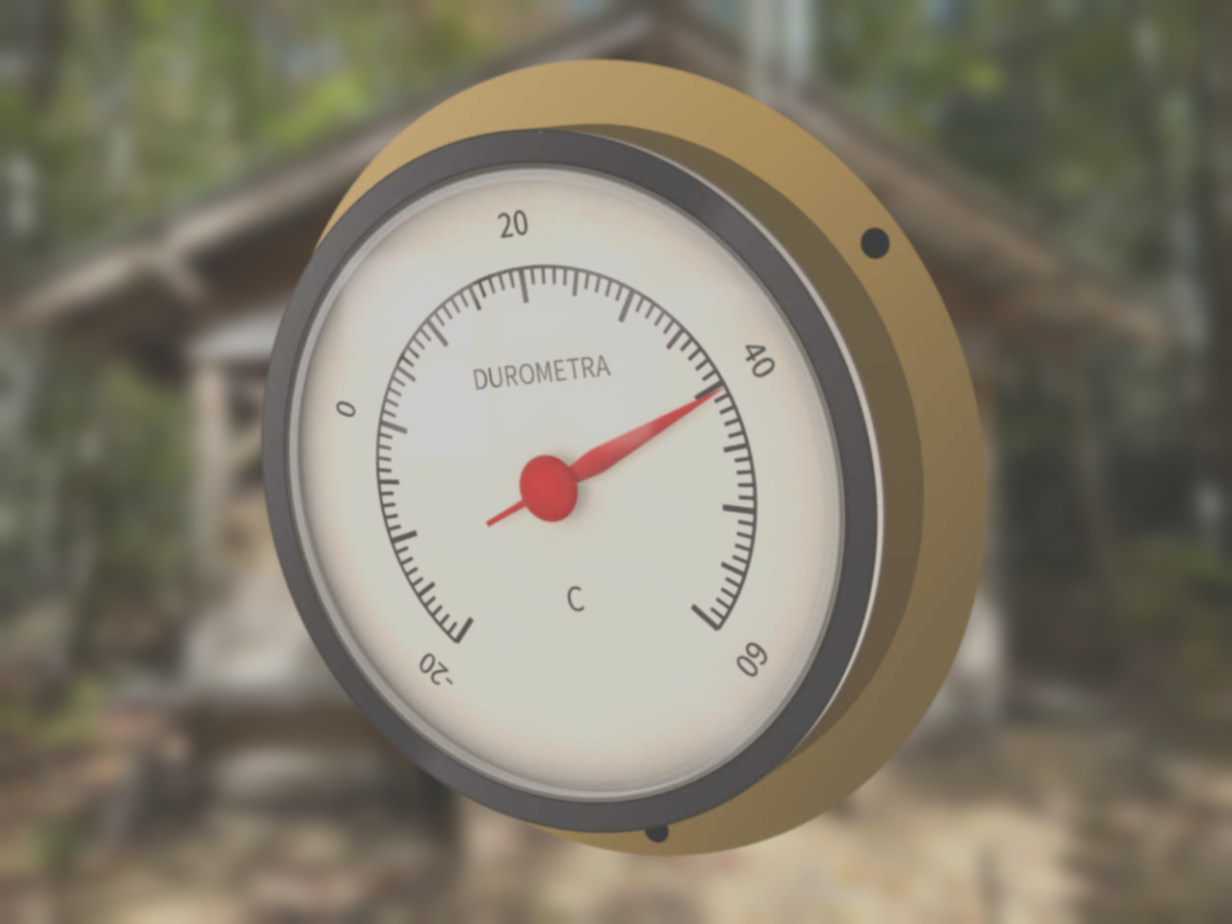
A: 40.5 °C
